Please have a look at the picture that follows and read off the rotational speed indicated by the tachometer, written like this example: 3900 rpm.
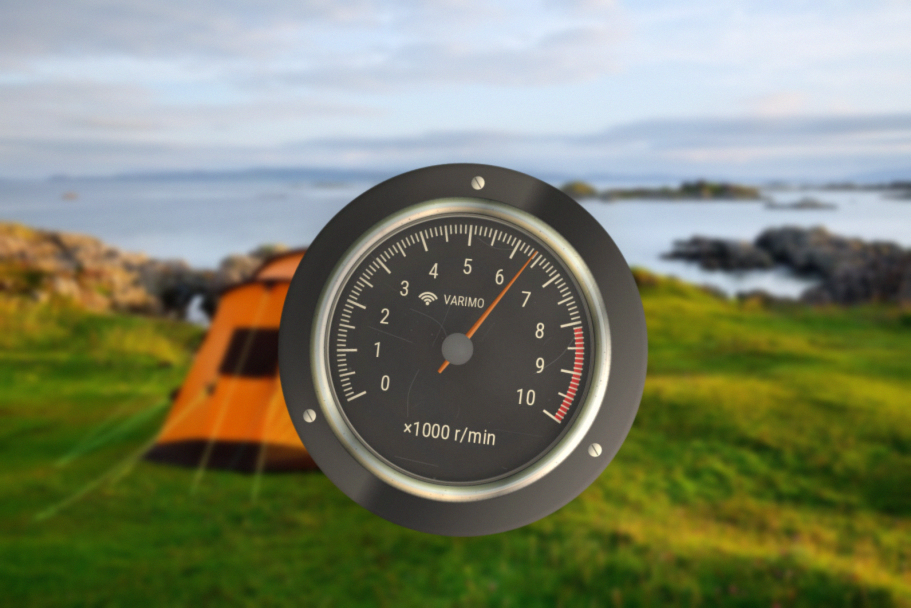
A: 6400 rpm
